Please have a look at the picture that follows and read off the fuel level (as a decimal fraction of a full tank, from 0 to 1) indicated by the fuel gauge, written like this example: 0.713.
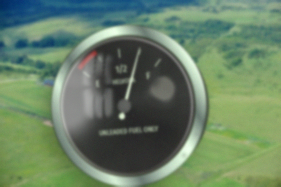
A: 0.75
